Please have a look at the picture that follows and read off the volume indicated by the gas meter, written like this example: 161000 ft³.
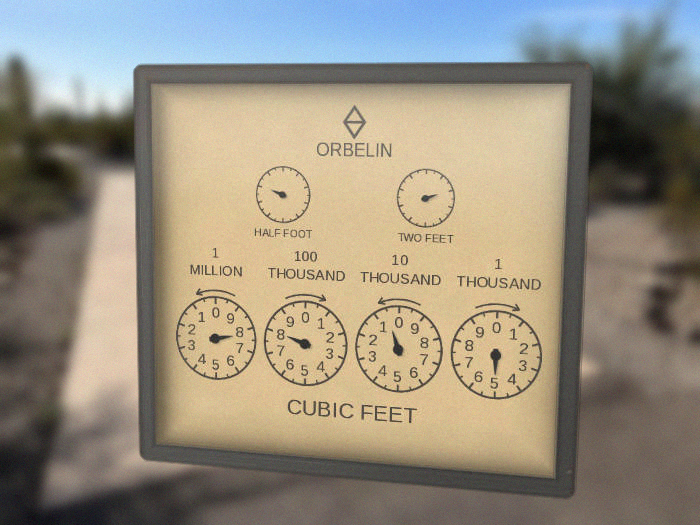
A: 780500 ft³
